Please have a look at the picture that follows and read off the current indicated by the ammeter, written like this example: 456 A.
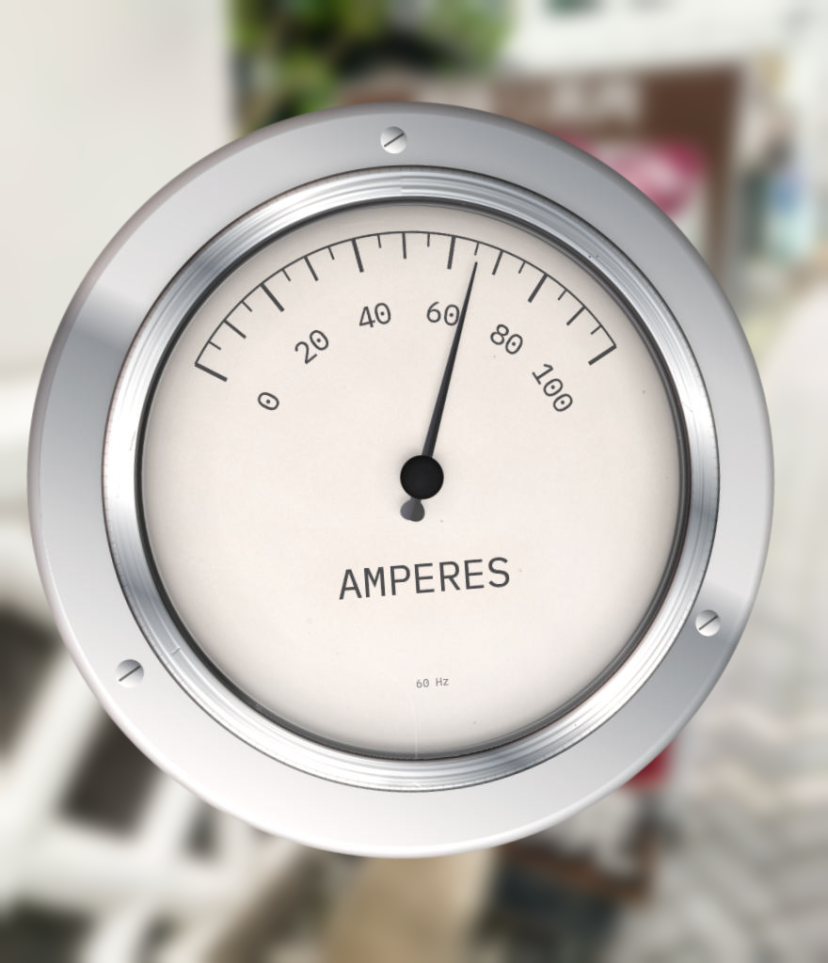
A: 65 A
